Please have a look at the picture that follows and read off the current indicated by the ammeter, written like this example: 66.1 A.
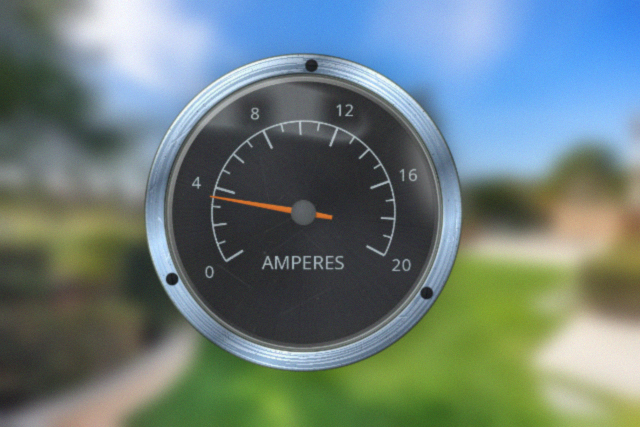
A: 3.5 A
